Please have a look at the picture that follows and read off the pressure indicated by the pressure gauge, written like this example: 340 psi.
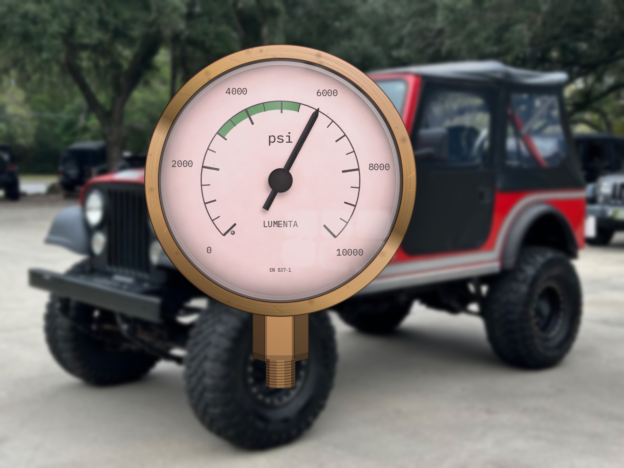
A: 6000 psi
